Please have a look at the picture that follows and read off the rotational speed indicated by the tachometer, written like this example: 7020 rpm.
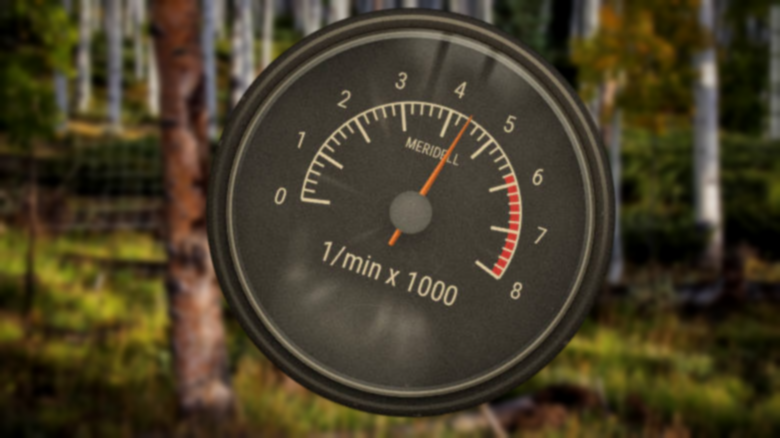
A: 4400 rpm
